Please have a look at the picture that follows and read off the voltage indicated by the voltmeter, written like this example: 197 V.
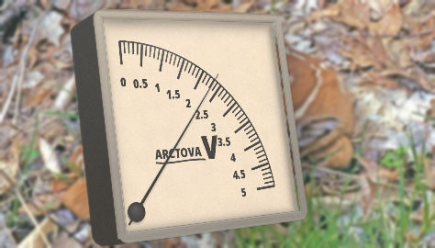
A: 2.3 V
